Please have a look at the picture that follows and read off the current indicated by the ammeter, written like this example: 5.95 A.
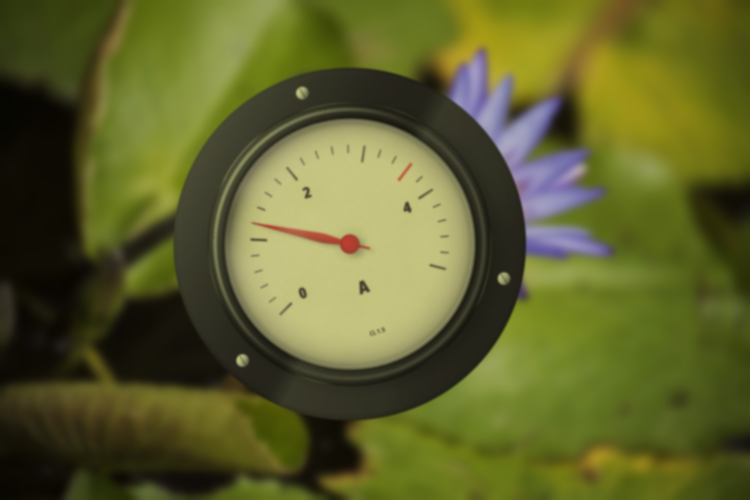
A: 1.2 A
